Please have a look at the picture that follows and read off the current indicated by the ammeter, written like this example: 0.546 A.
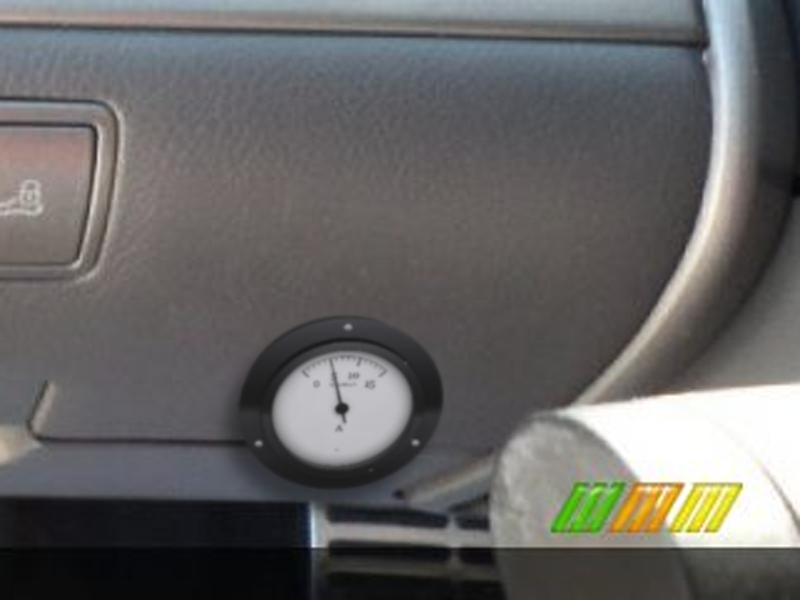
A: 5 A
